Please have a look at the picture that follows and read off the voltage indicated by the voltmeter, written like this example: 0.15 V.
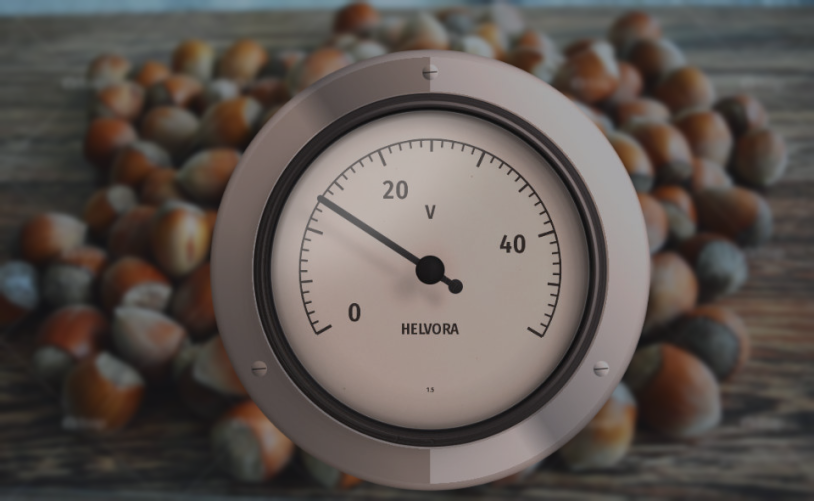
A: 13 V
